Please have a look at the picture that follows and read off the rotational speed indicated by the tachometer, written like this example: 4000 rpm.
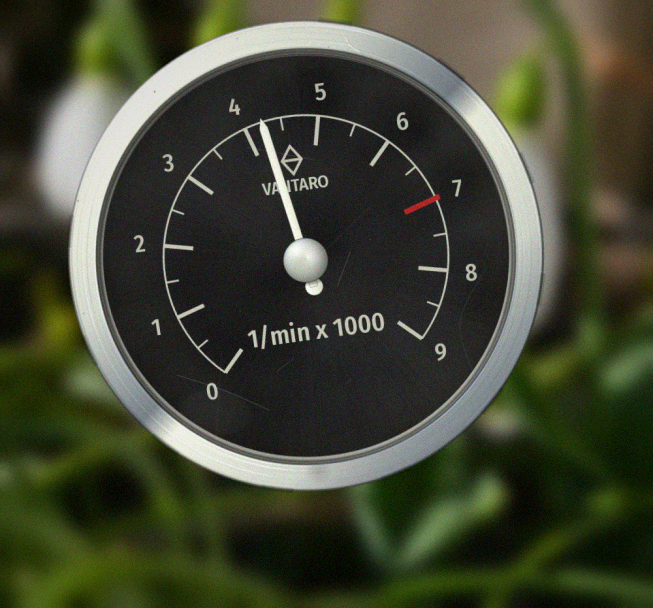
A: 4250 rpm
